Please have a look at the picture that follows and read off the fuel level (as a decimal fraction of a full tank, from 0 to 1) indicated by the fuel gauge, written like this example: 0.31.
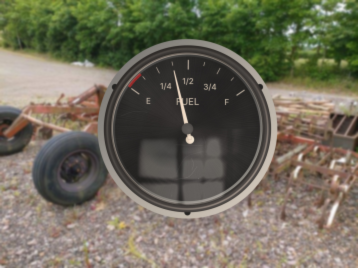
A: 0.375
